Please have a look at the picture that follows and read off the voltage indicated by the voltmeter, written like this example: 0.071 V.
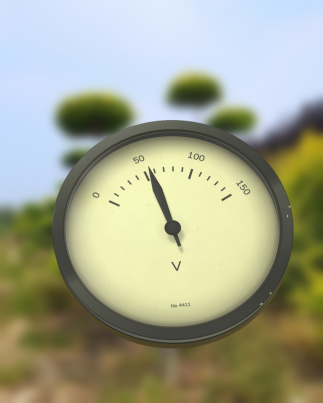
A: 55 V
